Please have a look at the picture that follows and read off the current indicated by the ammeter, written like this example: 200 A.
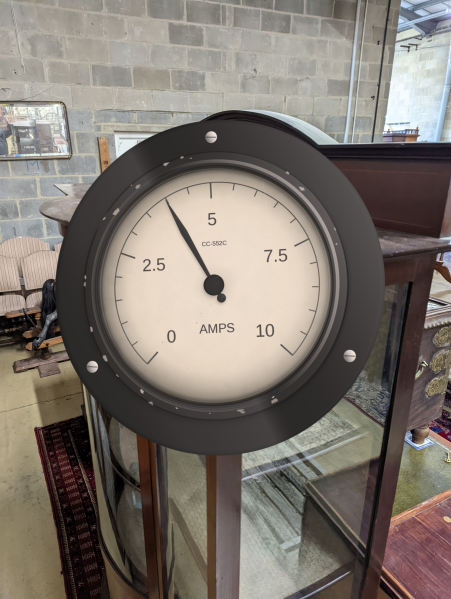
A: 4 A
